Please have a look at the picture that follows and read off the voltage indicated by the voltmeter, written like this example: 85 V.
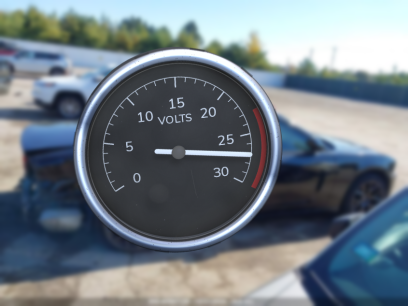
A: 27 V
